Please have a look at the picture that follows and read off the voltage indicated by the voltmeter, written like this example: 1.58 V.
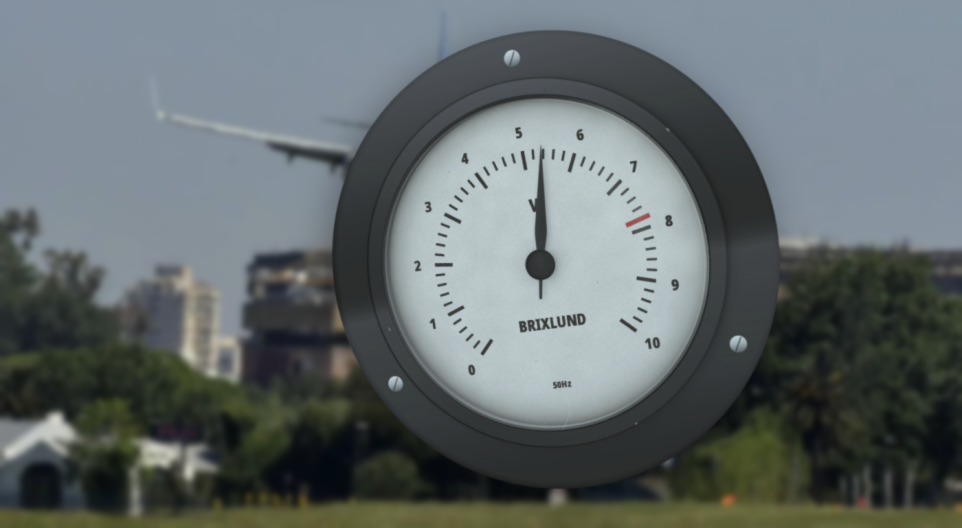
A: 5.4 V
